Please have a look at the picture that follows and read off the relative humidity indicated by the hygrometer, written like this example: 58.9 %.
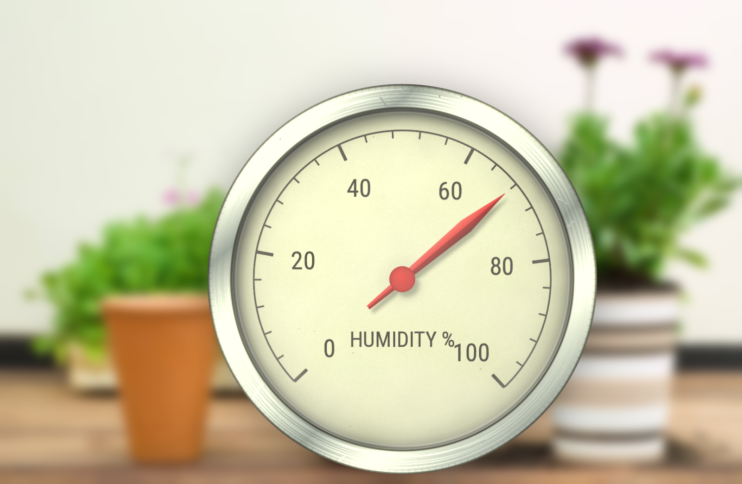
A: 68 %
